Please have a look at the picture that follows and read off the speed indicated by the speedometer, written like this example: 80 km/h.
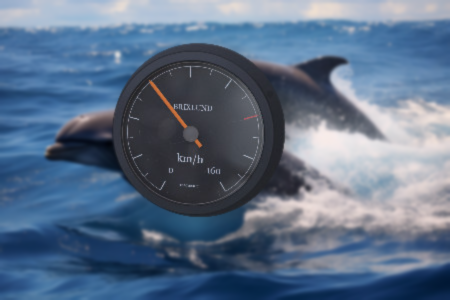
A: 60 km/h
